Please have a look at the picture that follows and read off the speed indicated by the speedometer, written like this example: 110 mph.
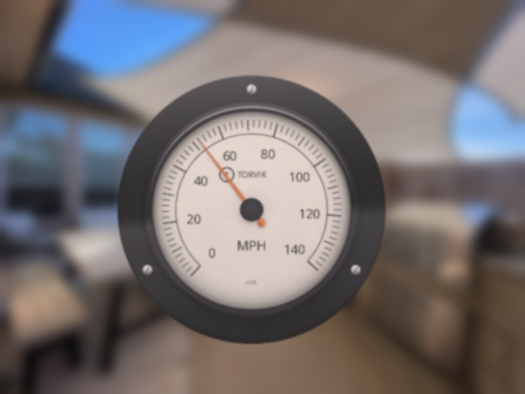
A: 52 mph
